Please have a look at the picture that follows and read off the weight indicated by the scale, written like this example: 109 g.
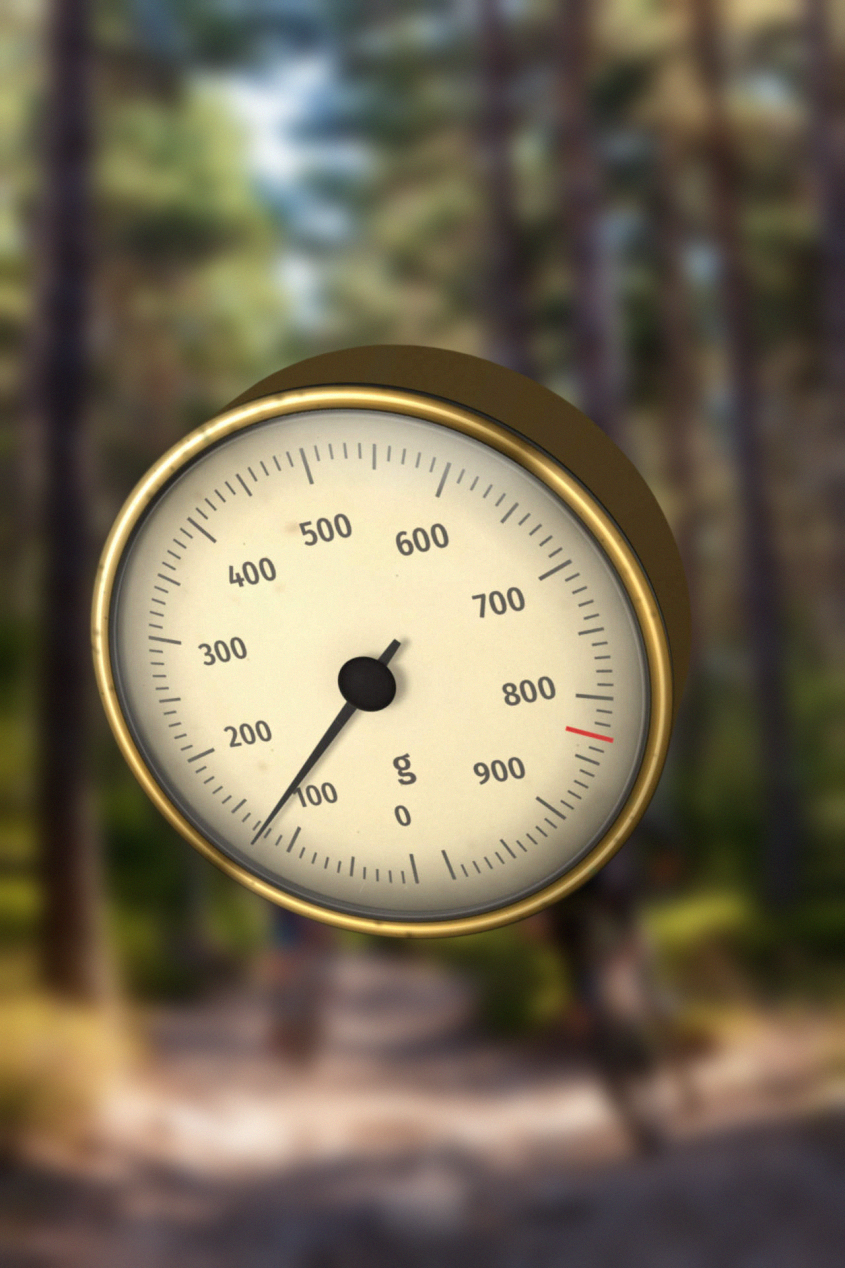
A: 125 g
